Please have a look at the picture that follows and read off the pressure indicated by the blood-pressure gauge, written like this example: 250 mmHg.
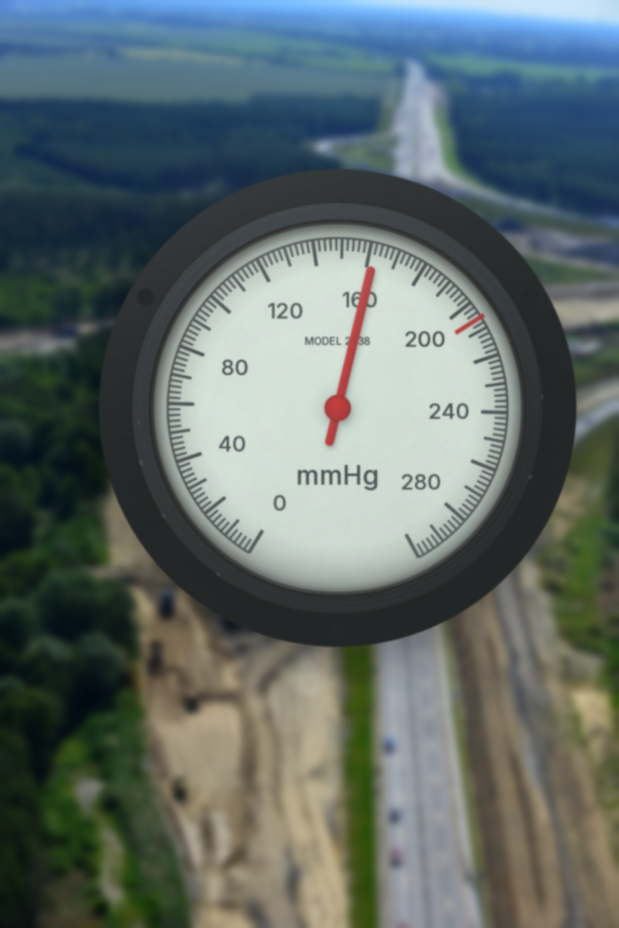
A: 162 mmHg
